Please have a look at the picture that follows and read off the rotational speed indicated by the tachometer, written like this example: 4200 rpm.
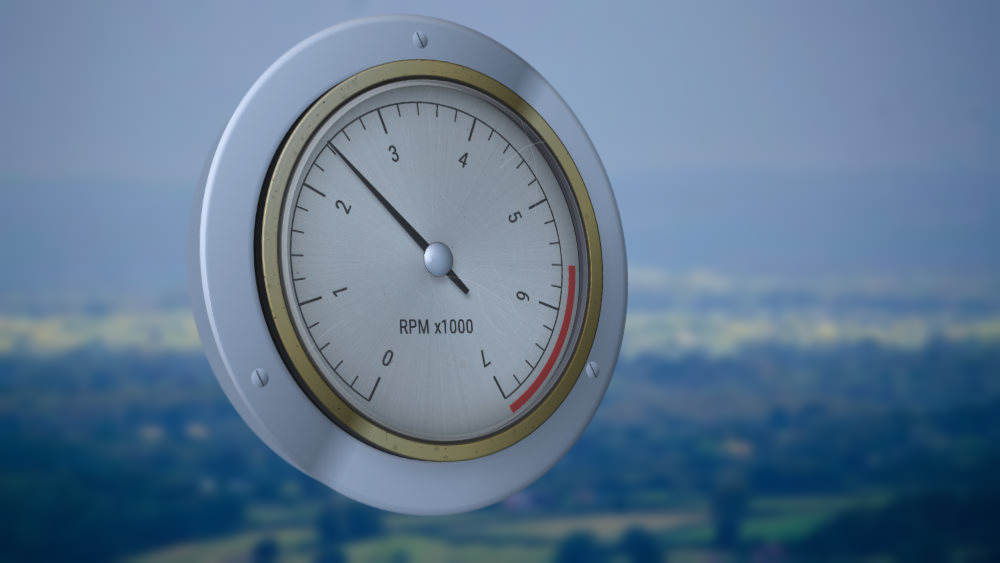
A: 2400 rpm
